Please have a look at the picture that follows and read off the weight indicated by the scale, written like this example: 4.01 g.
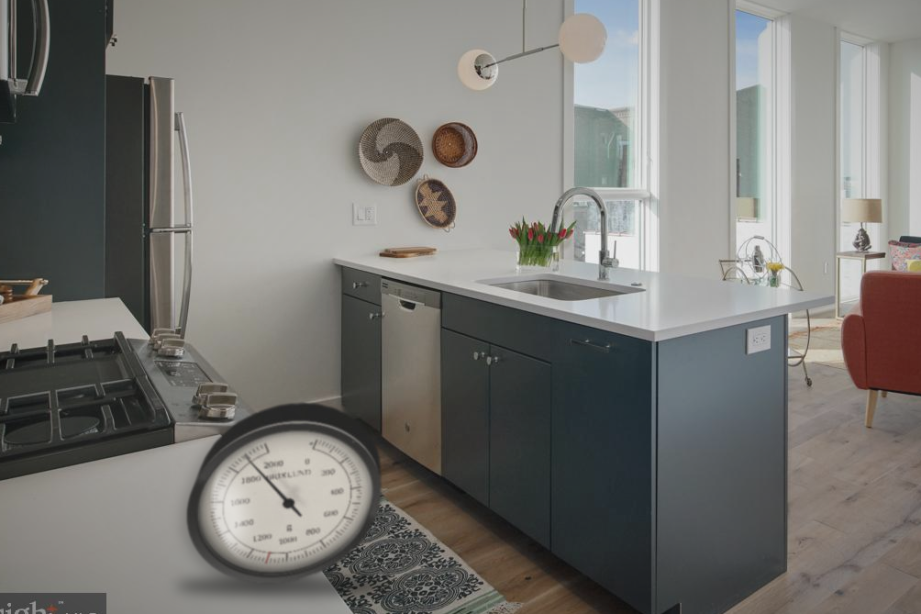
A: 1900 g
